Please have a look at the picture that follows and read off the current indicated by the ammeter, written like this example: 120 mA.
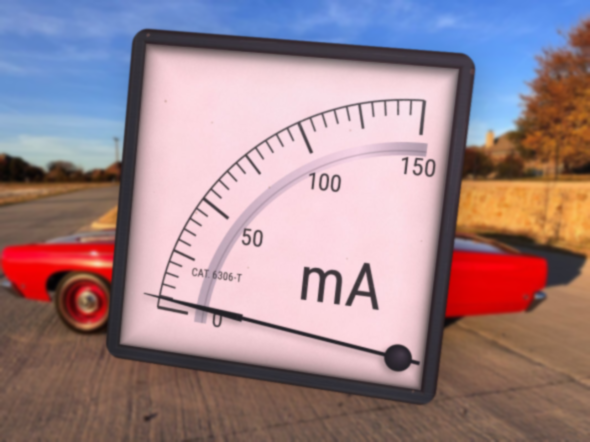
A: 5 mA
